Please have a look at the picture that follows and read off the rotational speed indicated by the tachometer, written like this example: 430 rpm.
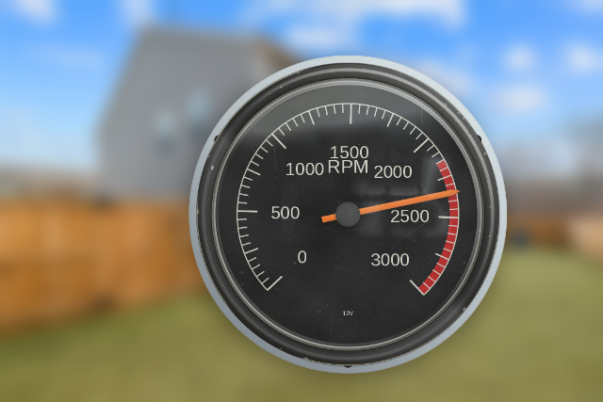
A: 2350 rpm
